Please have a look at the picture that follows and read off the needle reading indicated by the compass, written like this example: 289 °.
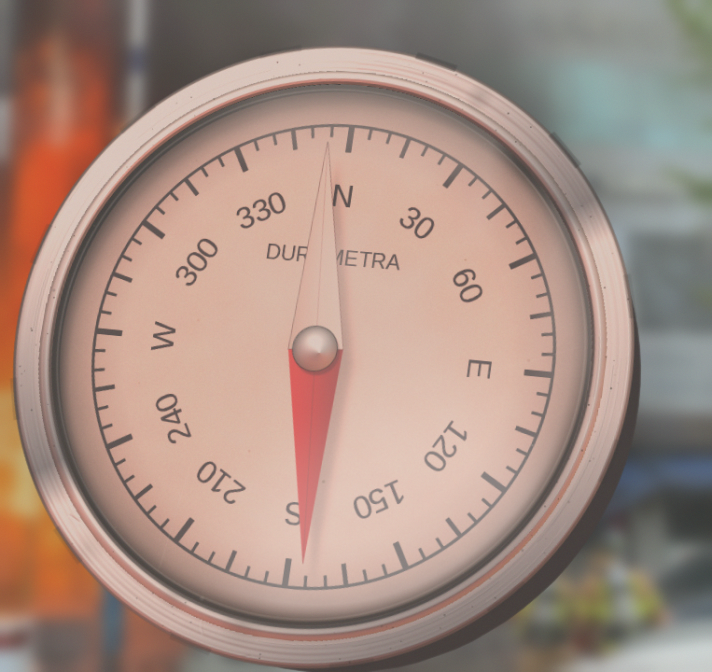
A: 175 °
